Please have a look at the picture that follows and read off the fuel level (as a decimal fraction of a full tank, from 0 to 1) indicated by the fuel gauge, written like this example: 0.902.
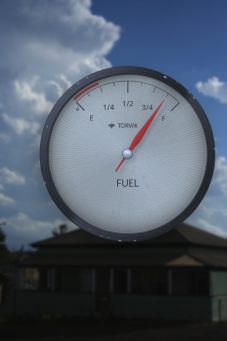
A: 0.875
